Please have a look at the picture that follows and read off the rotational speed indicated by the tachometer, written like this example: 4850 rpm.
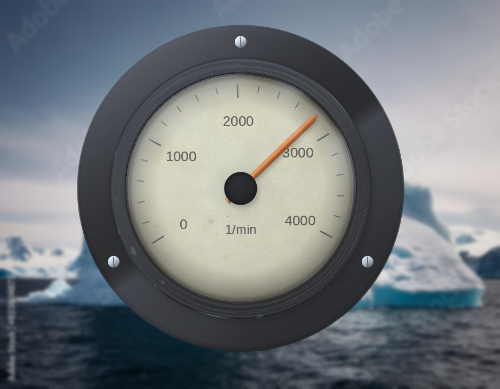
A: 2800 rpm
